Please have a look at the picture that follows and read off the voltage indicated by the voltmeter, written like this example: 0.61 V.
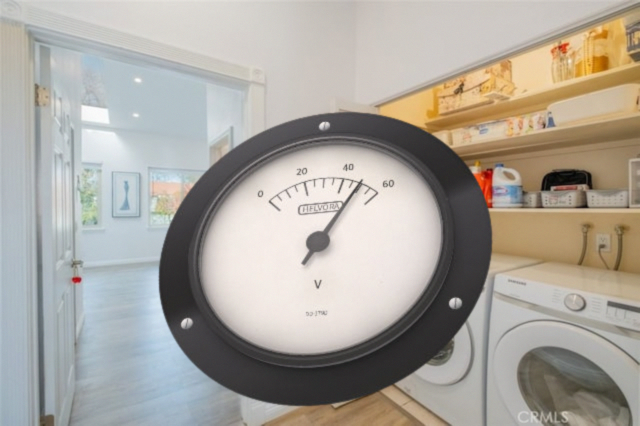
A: 50 V
